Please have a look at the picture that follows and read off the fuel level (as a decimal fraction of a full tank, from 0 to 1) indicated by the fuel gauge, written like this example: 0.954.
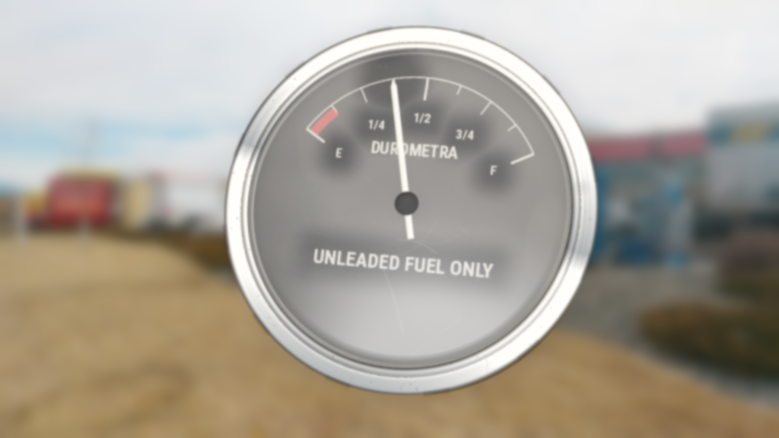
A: 0.375
